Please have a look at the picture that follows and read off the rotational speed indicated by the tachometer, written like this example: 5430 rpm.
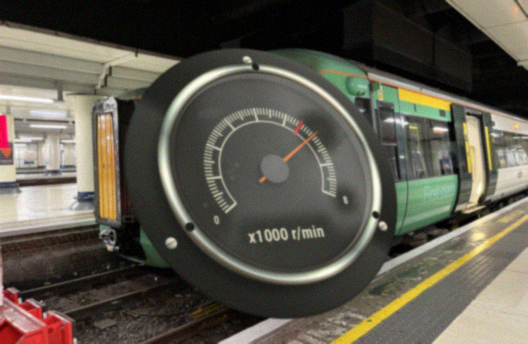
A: 6000 rpm
